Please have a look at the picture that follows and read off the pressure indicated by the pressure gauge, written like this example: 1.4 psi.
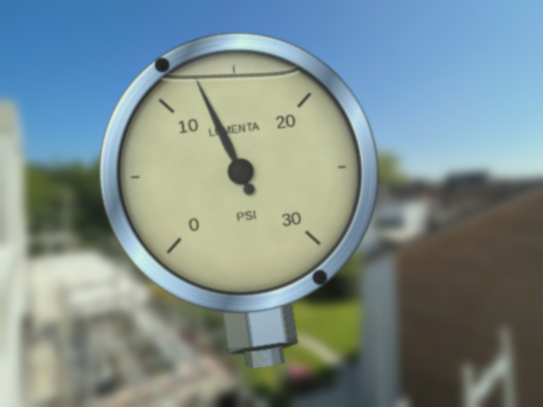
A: 12.5 psi
